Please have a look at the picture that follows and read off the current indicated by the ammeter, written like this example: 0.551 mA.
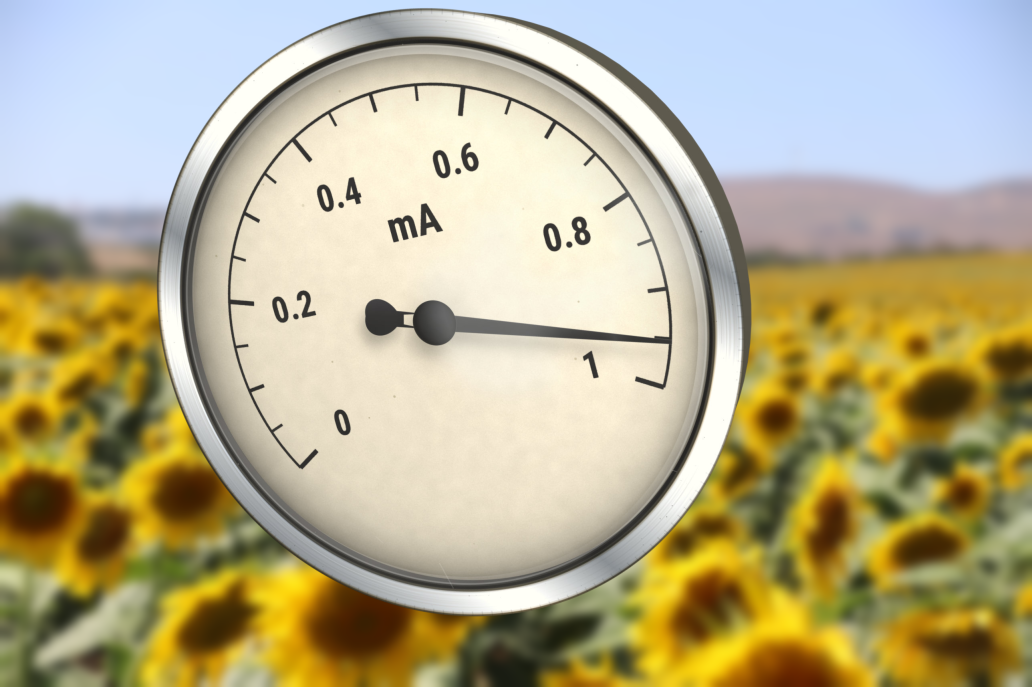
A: 0.95 mA
